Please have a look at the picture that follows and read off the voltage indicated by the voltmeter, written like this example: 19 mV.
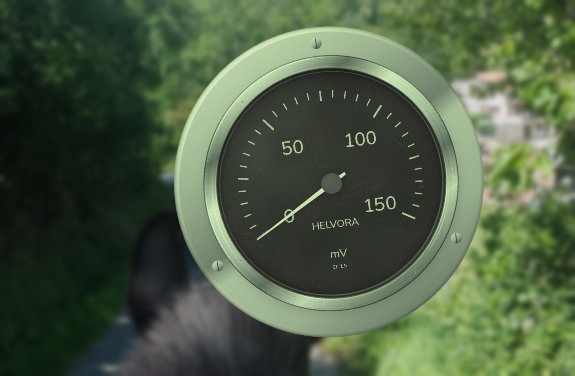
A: 0 mV
